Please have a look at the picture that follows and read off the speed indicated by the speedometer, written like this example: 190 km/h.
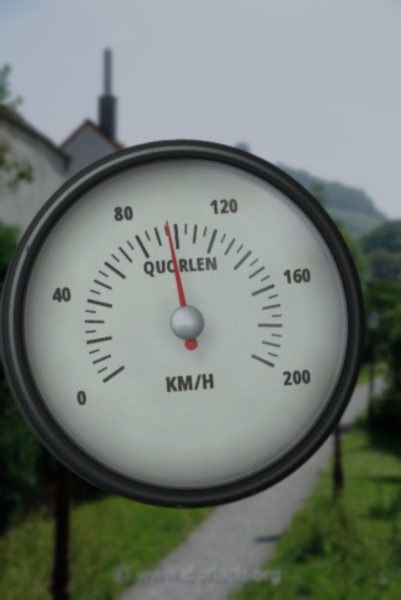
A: 95 km/h
